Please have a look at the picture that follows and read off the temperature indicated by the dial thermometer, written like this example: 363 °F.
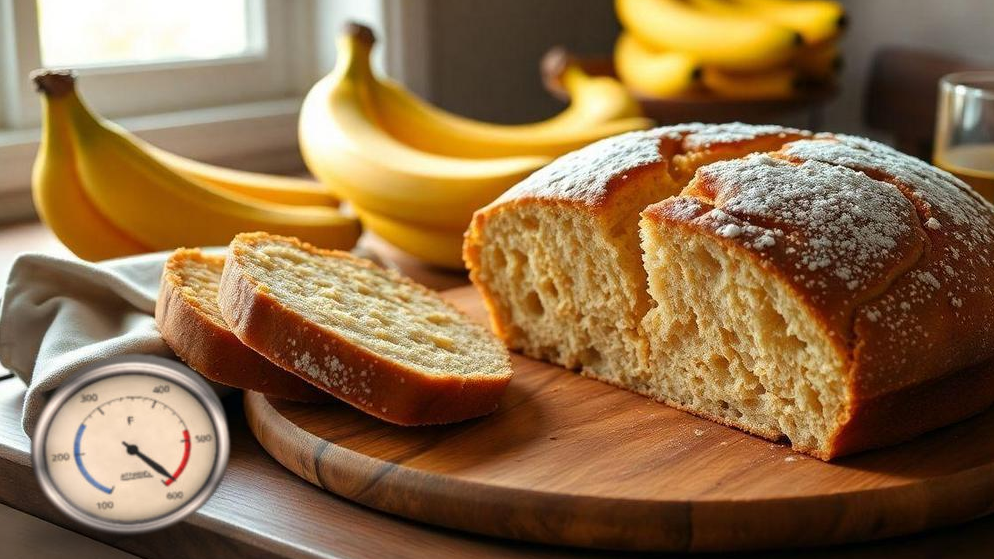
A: 580 °F
